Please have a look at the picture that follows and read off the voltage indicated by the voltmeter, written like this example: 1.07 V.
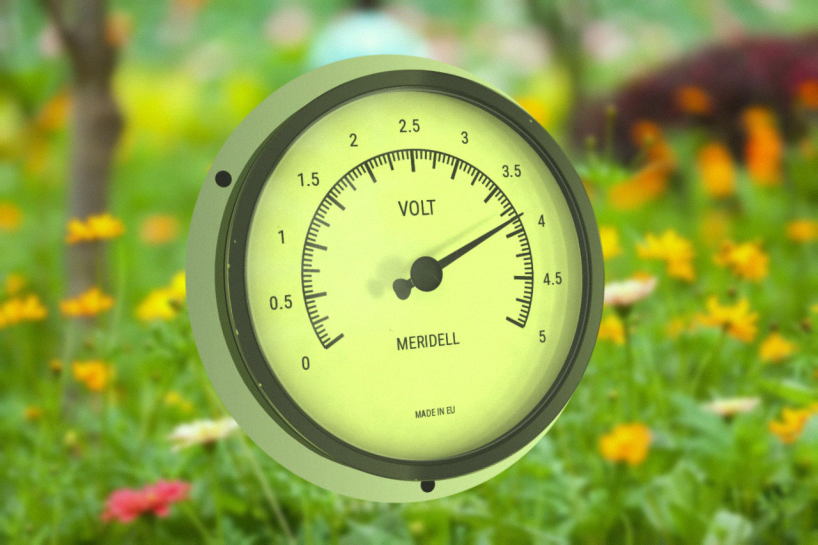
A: 3.85 V
